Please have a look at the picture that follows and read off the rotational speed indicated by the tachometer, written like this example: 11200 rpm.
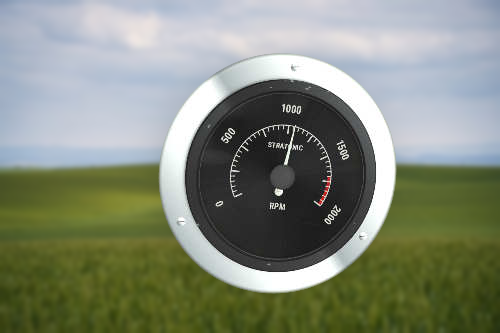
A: 1050 rpm
